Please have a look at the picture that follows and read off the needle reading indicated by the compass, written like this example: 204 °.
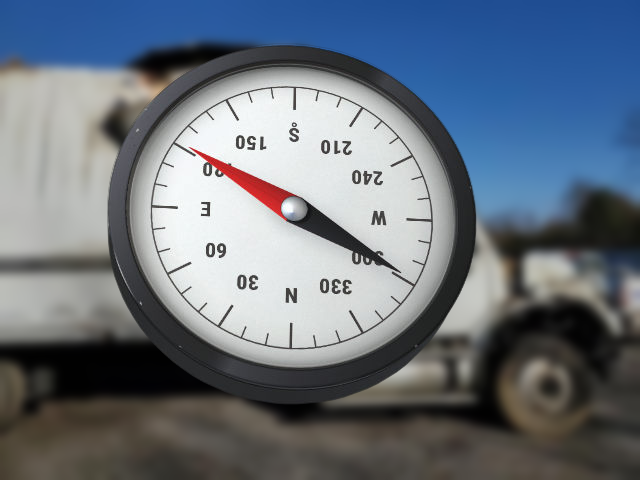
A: 120 °
